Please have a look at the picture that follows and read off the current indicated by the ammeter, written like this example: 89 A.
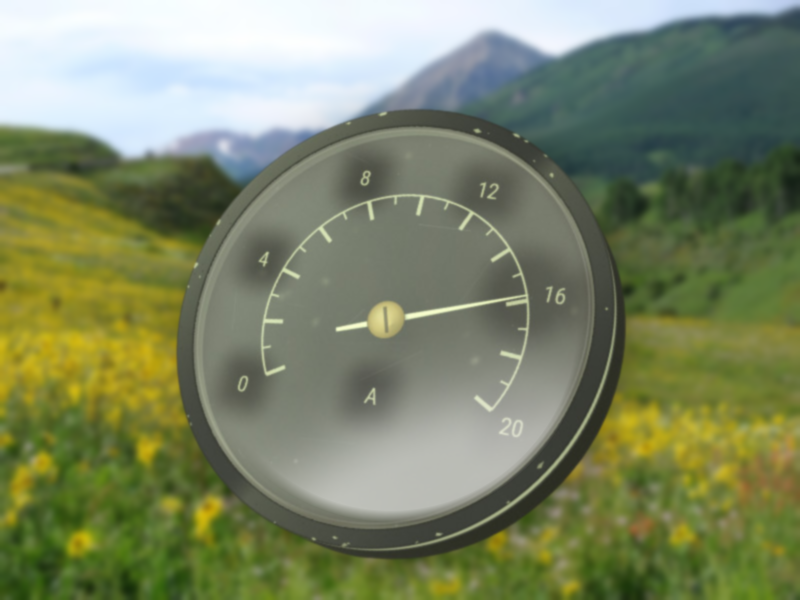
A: 16 A
